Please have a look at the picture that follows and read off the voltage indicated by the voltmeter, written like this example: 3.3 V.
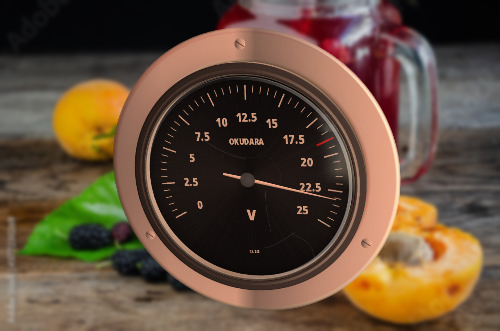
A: 23 V
